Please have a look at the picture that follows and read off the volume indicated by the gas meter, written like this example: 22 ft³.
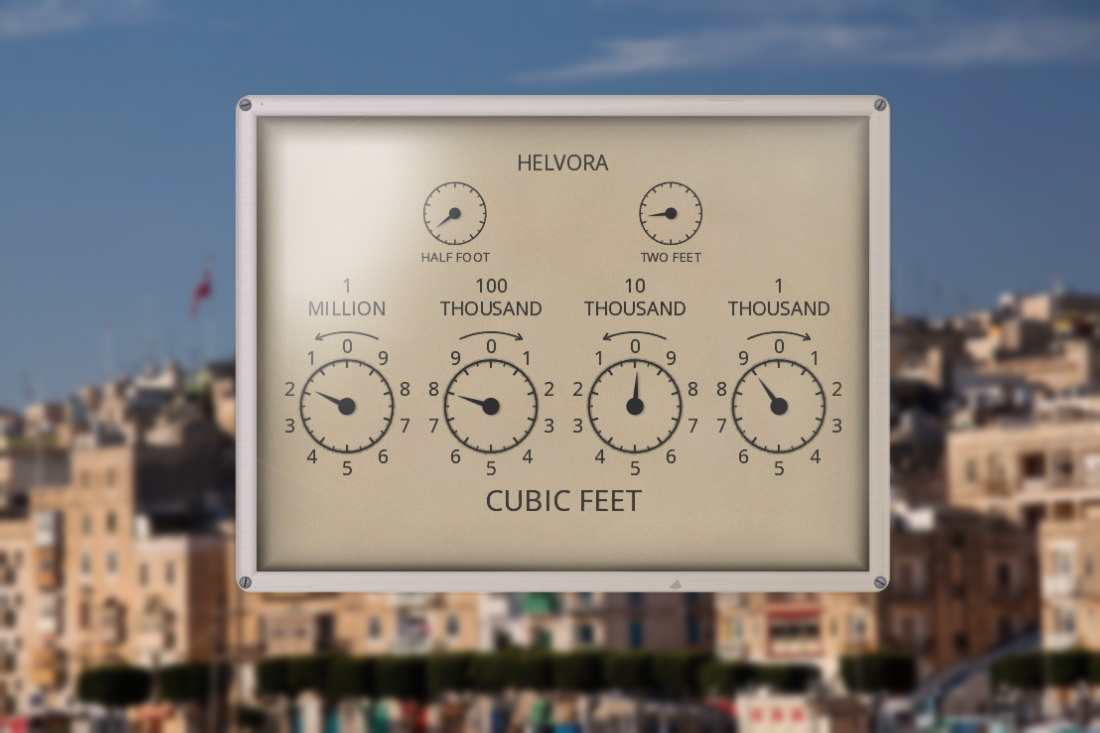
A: 179900 ft³
